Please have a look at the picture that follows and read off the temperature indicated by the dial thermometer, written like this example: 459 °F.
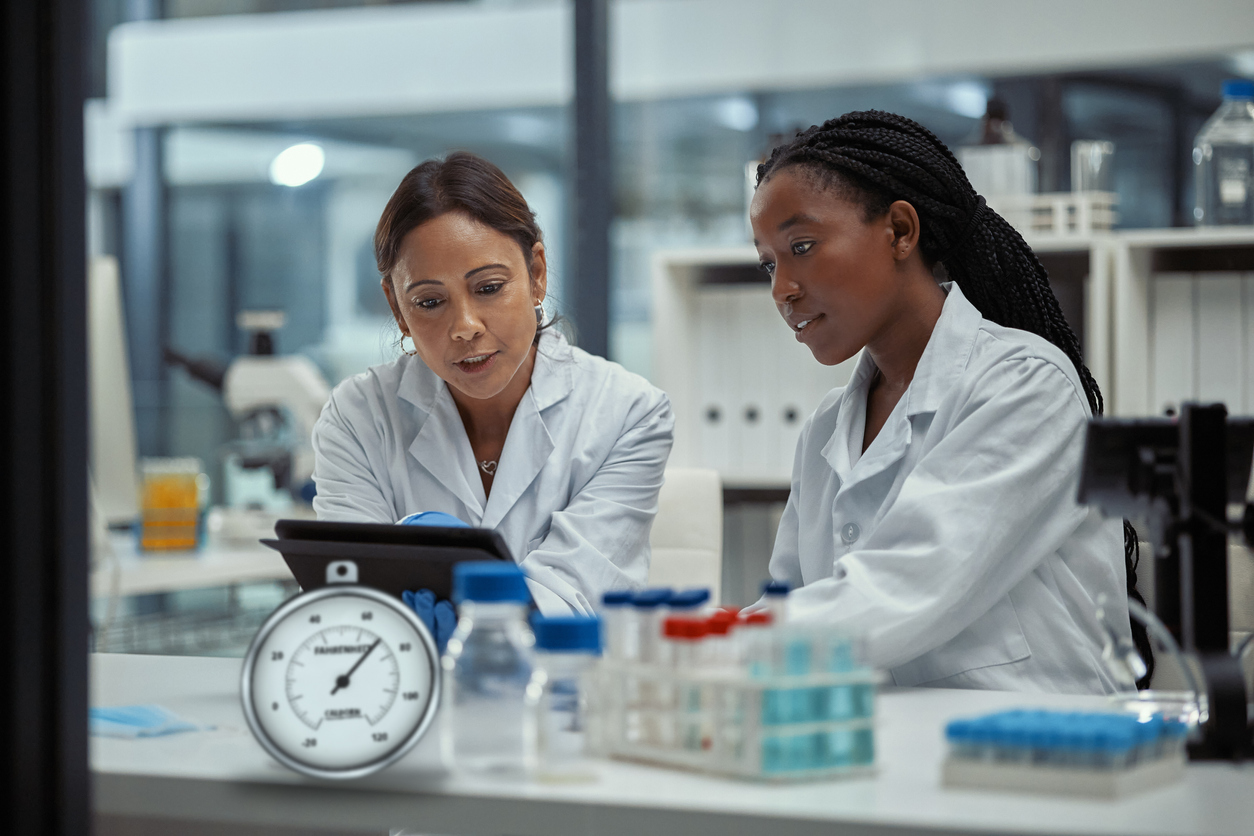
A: 70 °F
